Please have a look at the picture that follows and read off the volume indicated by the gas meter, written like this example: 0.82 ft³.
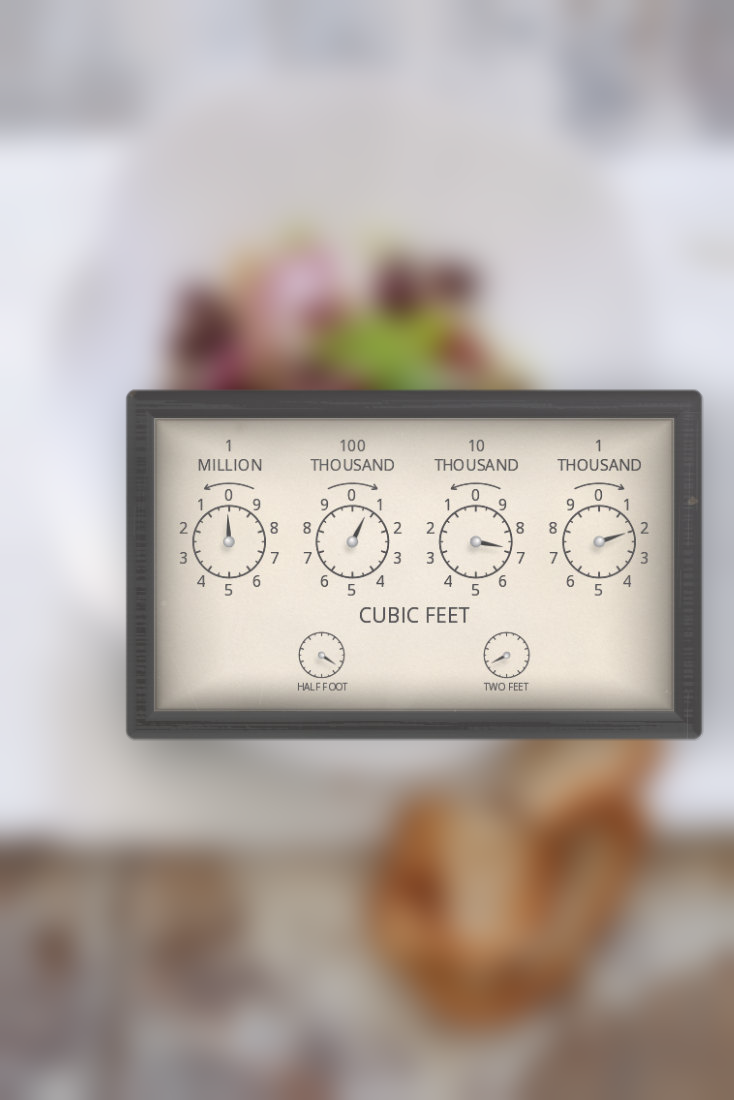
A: 7200 ft³
